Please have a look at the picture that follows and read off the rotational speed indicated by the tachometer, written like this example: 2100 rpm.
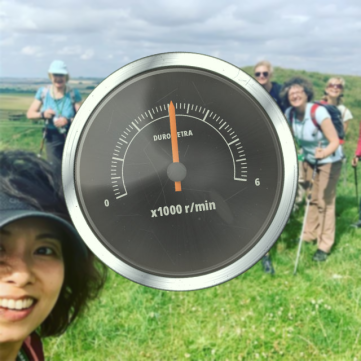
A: 3100 rpm
